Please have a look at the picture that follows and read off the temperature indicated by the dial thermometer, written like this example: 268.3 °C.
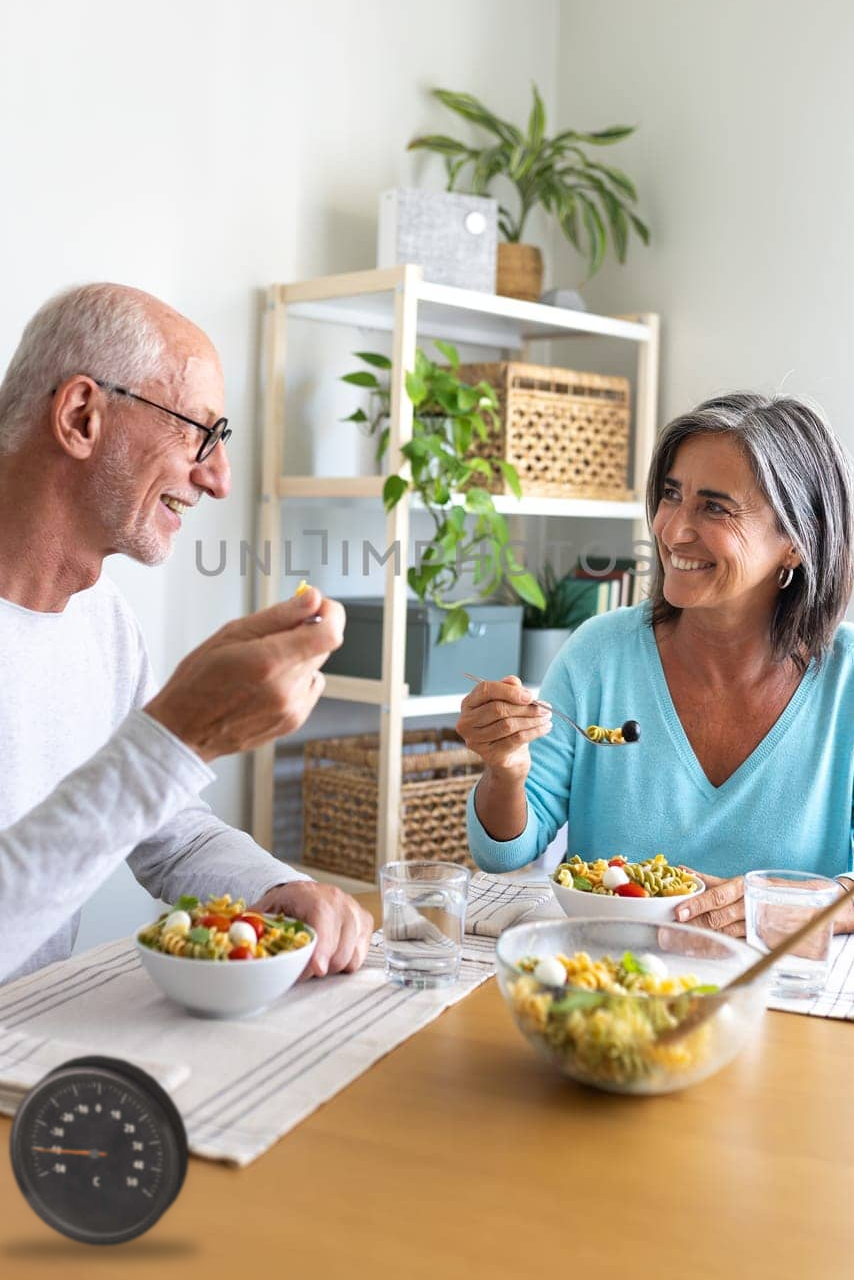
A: -40 °C
